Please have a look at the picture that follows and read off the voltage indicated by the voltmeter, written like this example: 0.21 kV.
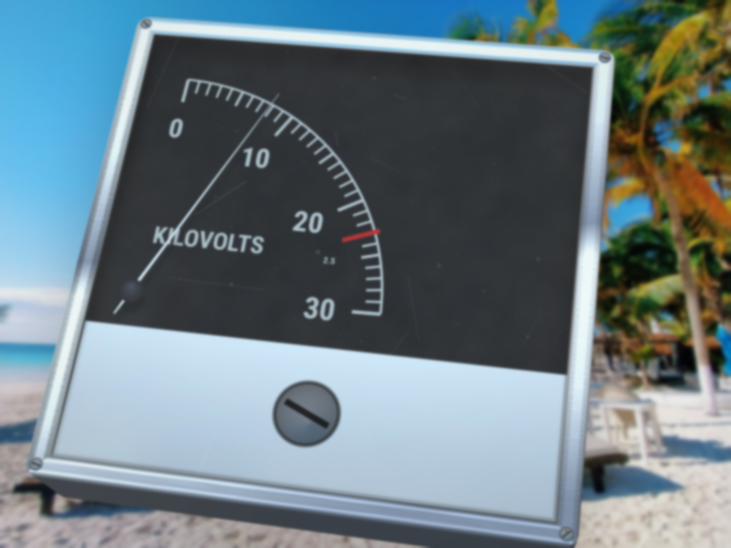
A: 8 kV
